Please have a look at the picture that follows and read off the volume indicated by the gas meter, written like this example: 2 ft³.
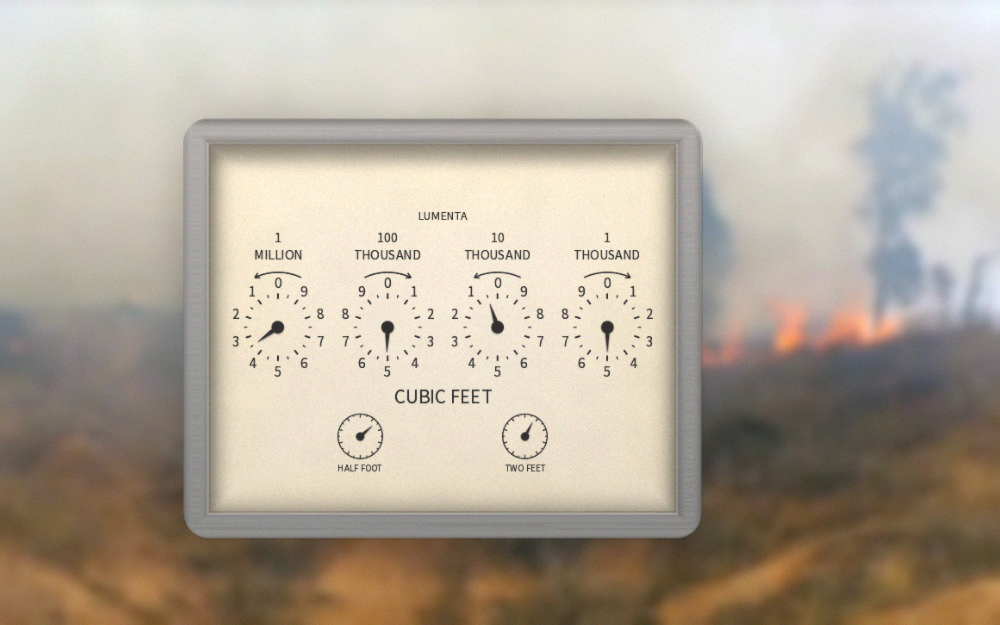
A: 350500 ft³
